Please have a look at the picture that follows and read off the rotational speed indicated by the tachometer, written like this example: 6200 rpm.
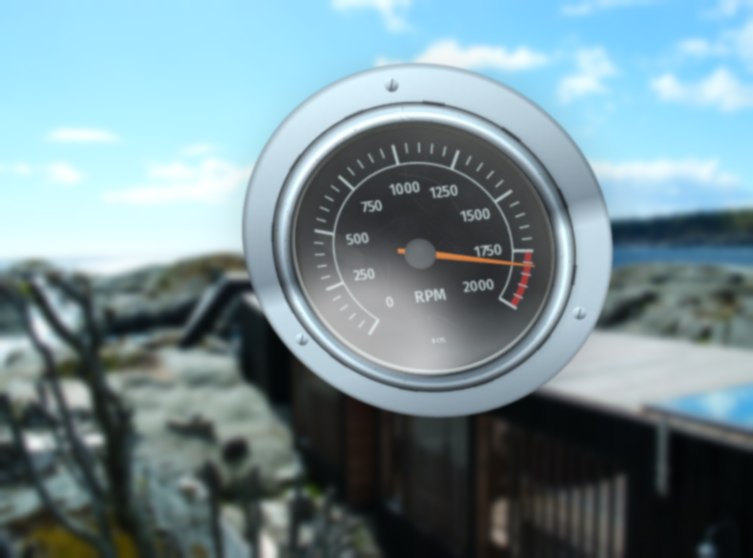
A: 1800 rpm
